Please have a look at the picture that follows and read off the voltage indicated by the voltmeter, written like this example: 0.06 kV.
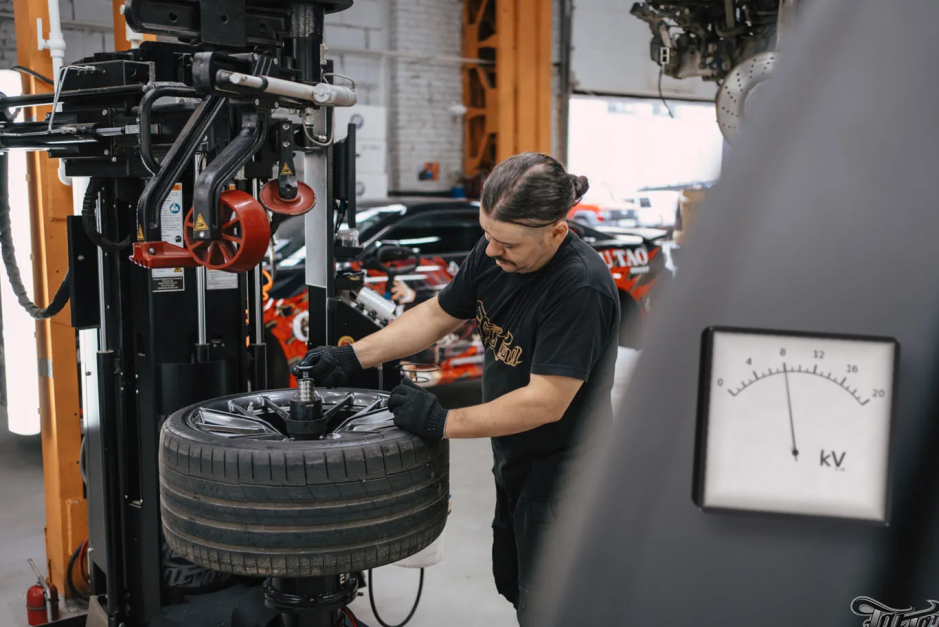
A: 8 kV
